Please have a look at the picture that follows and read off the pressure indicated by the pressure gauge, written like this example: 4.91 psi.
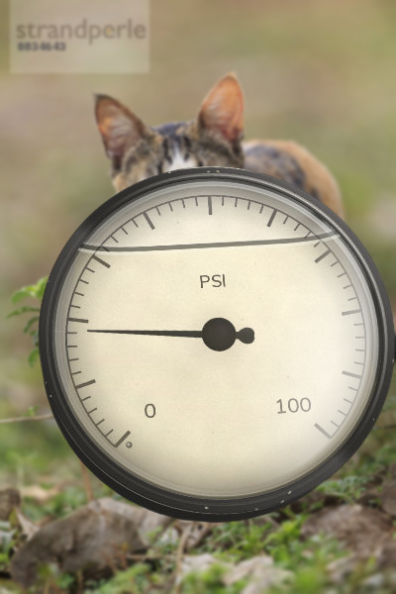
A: 18 psi
